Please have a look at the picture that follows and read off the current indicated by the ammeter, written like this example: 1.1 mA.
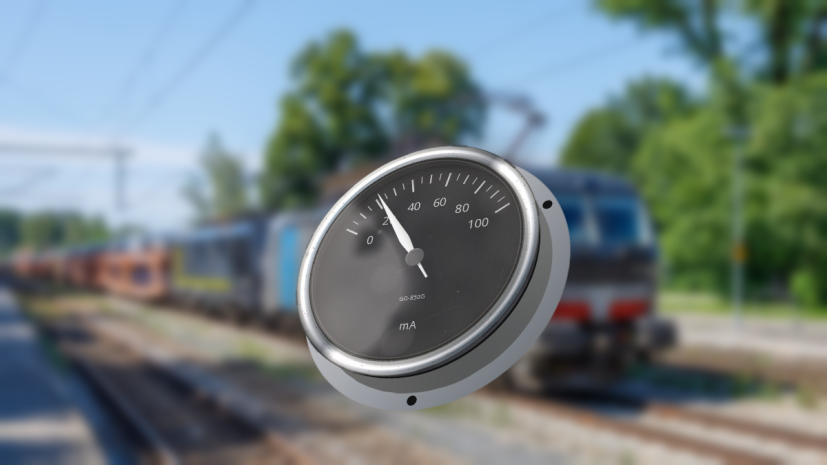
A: 22.5 mA
